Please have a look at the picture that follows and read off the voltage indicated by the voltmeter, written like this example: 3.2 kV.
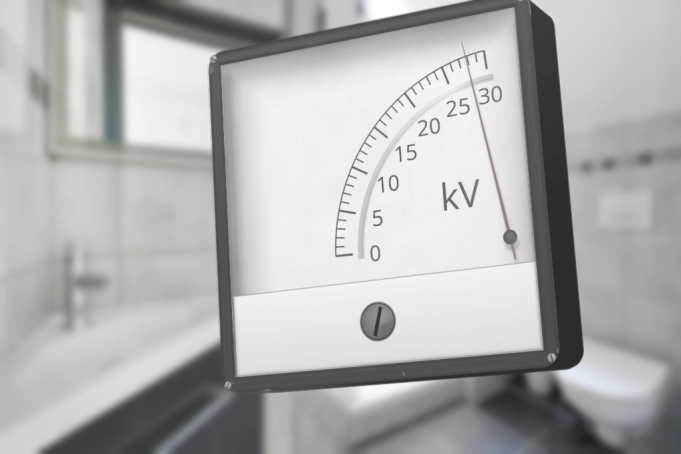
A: 28 kV
